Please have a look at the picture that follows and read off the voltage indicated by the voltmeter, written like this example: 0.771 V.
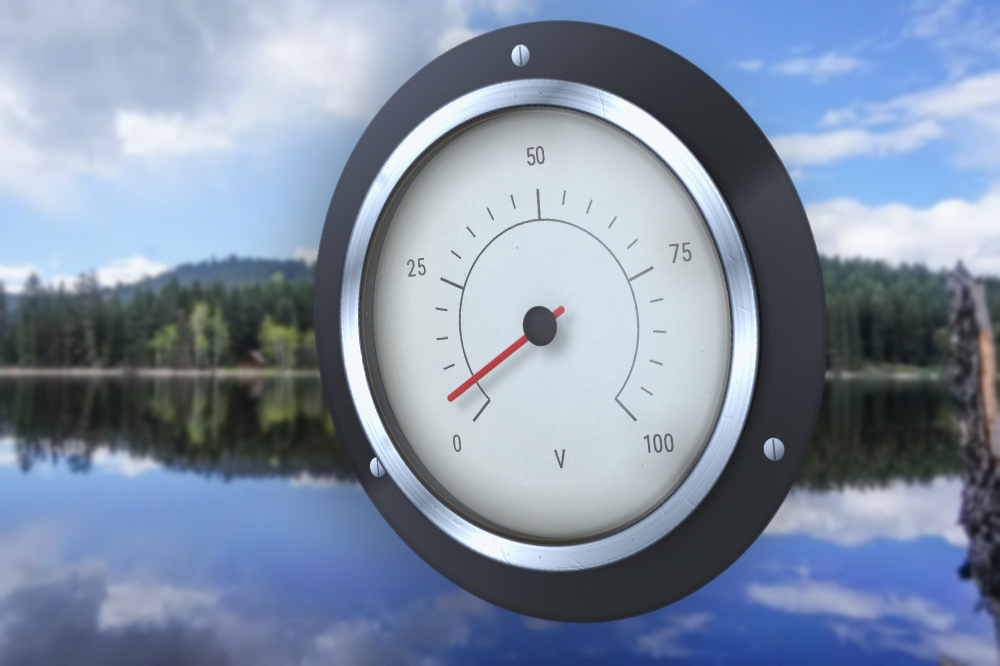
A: 5 V
